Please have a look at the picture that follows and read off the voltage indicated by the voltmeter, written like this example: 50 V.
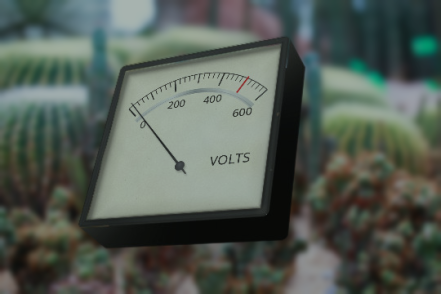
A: 20 V
